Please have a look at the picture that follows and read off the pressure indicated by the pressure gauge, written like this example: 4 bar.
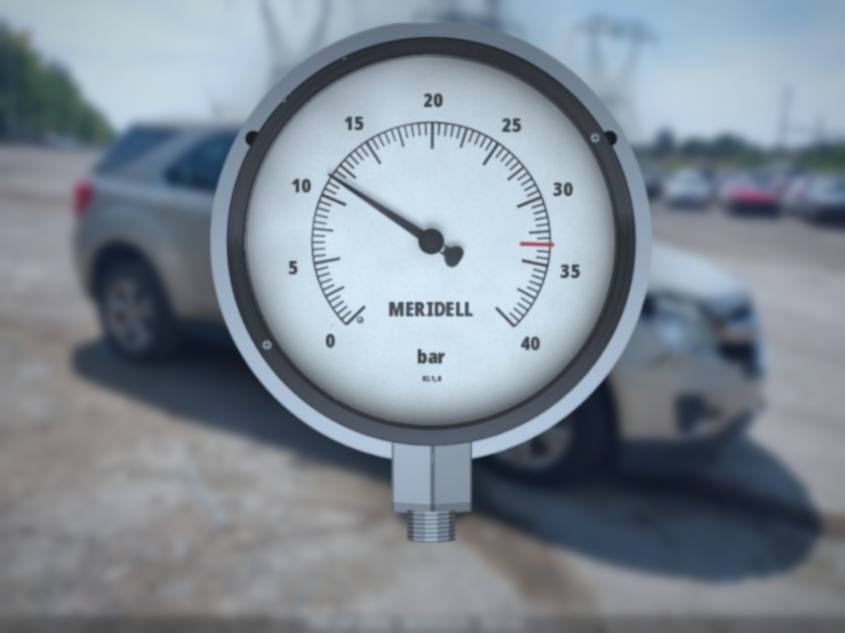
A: 11.5 bar
